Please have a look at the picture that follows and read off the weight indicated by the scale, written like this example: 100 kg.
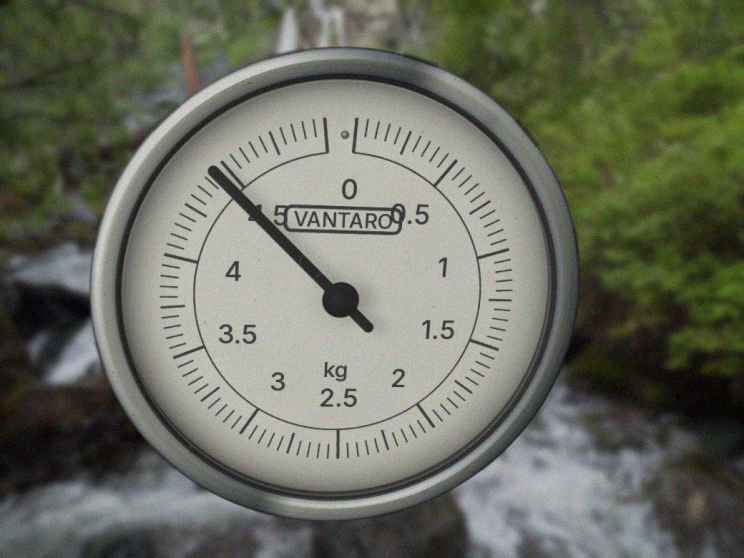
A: 4.45 kg
